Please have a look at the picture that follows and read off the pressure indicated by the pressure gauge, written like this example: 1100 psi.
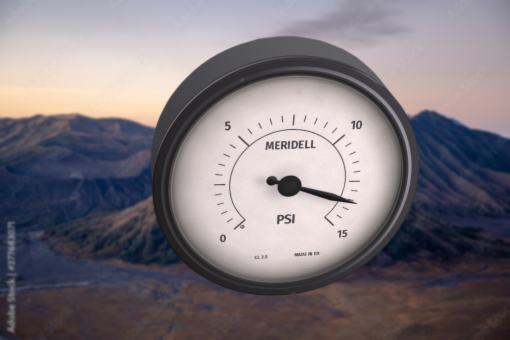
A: 13.5 psi
